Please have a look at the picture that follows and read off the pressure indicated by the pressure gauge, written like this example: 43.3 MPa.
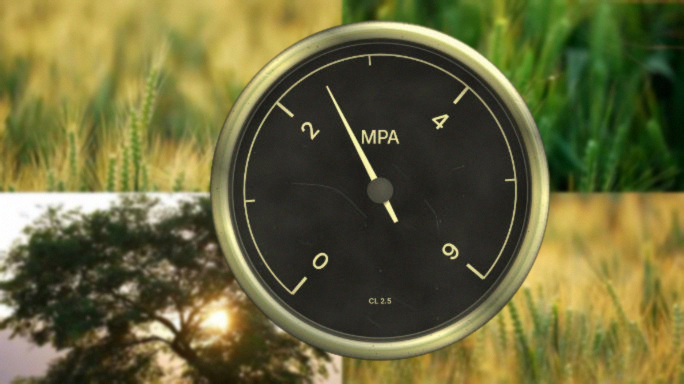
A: 2.5 MPa
